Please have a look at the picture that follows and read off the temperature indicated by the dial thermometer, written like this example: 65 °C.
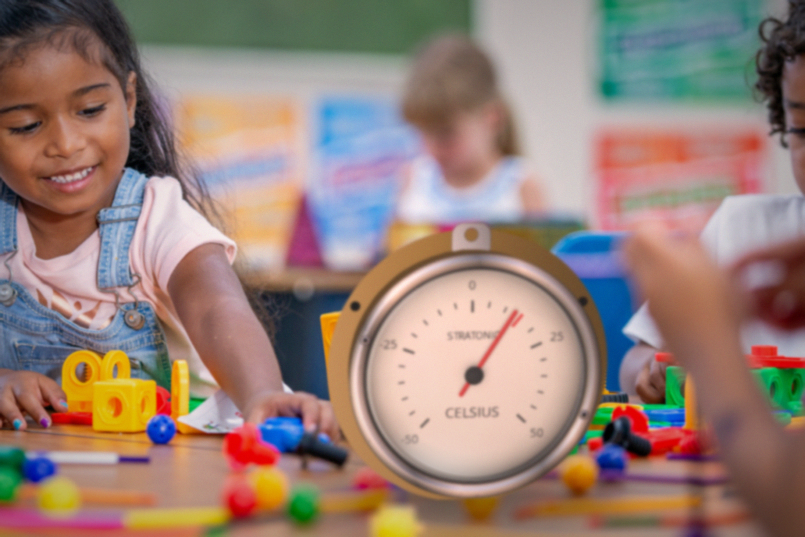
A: 12.5 °C
